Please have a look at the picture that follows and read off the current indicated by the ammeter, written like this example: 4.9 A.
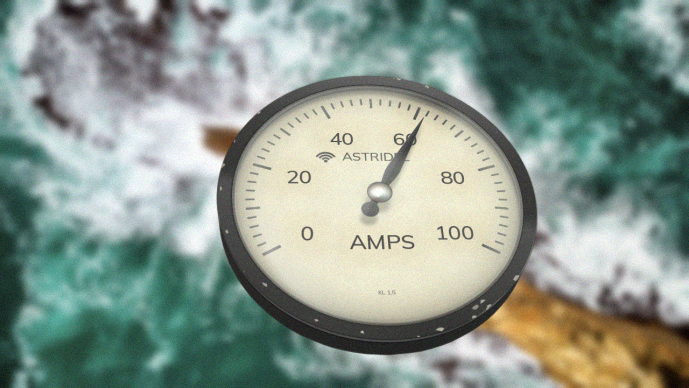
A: 62 A
